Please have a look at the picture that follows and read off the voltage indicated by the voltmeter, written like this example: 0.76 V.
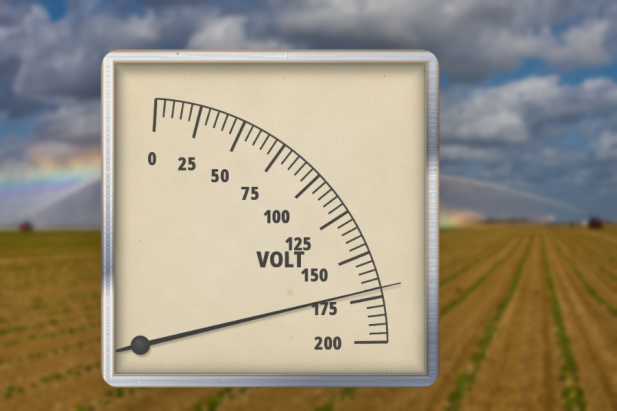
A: 170 V
